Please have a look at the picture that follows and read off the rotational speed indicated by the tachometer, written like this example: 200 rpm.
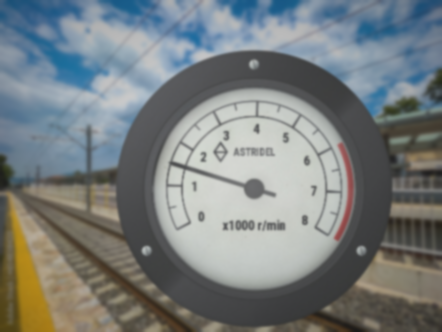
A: 1500 rpm
